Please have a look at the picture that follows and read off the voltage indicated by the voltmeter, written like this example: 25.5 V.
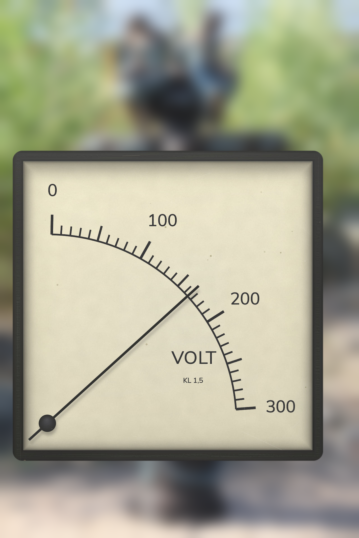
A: 165 V
